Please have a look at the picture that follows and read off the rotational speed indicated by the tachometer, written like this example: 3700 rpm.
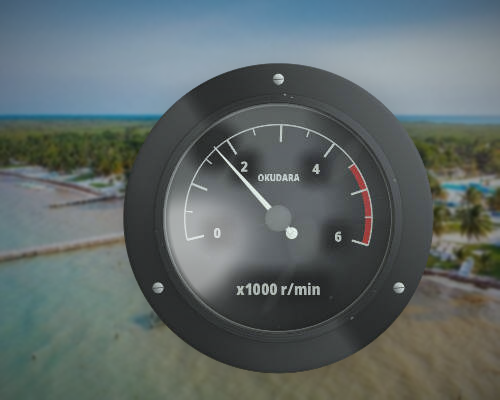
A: 1750 rpm
